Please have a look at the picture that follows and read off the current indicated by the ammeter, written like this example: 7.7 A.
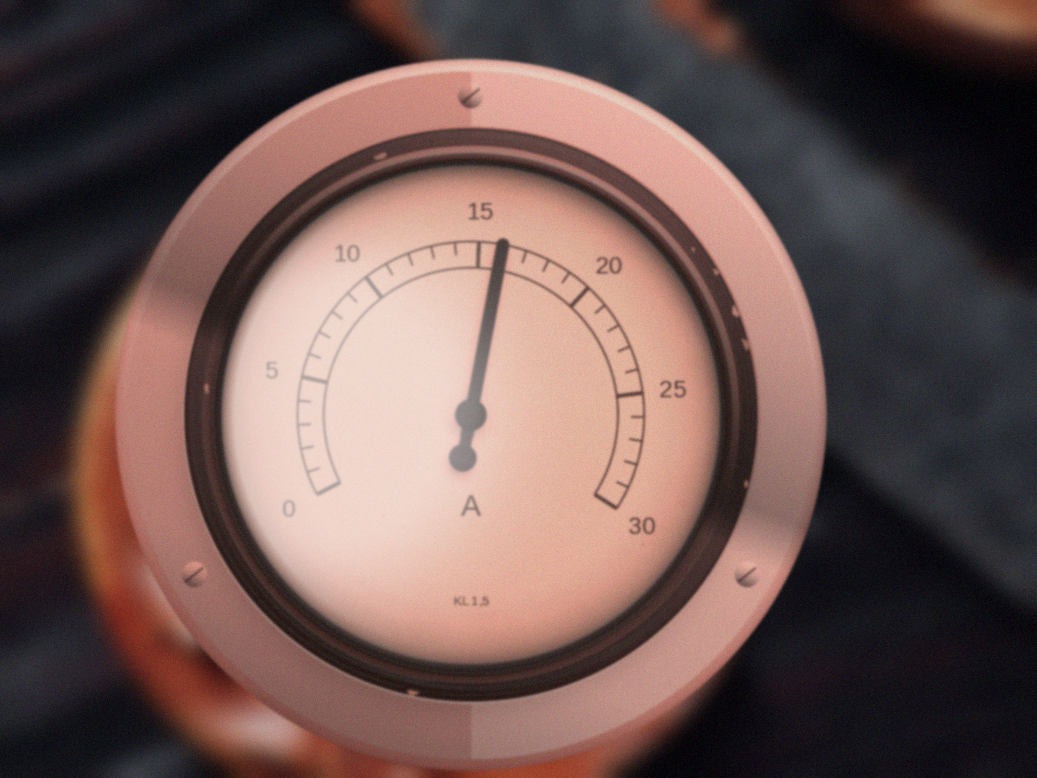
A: 16 A
